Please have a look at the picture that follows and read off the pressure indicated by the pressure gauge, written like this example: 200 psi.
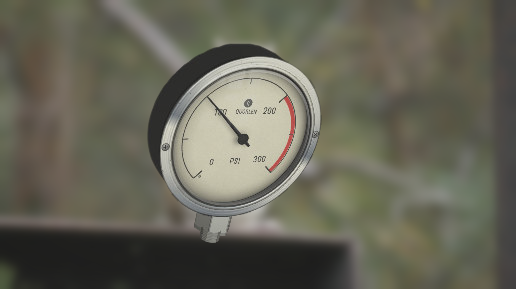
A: 100 psi
